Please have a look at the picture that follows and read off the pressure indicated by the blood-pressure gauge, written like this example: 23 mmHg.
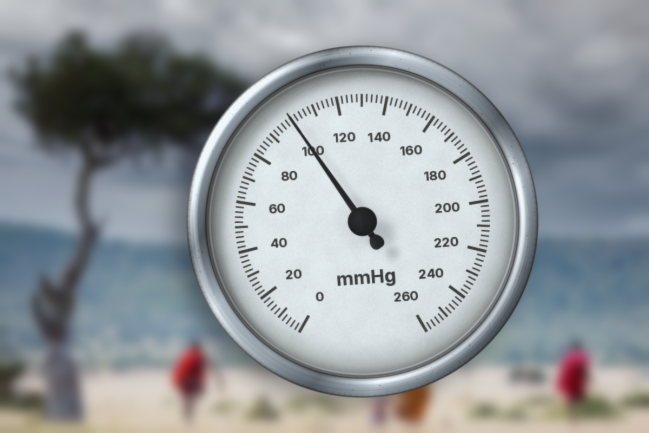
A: 100 mmHg
